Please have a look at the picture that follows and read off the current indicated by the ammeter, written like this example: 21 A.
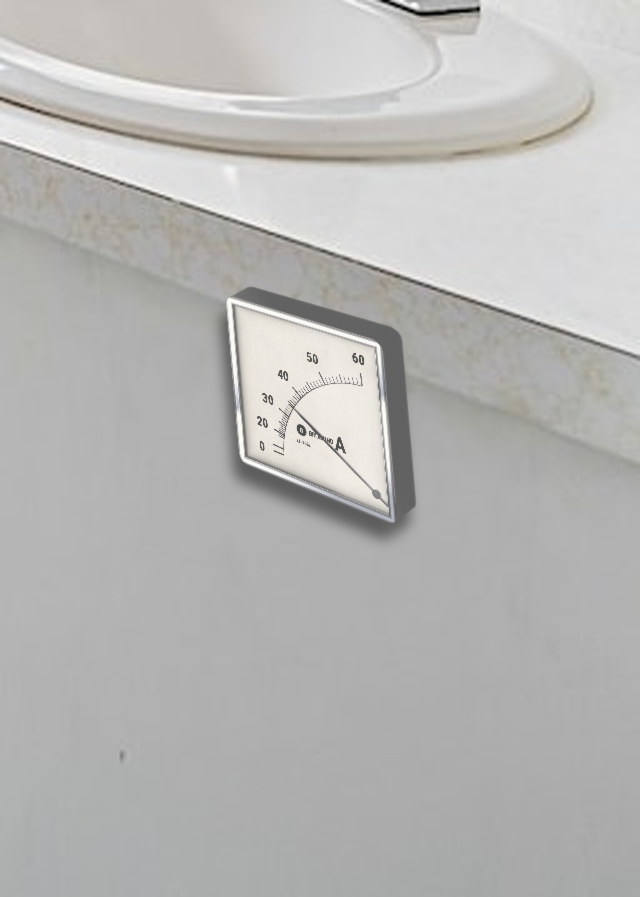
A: 35 A
